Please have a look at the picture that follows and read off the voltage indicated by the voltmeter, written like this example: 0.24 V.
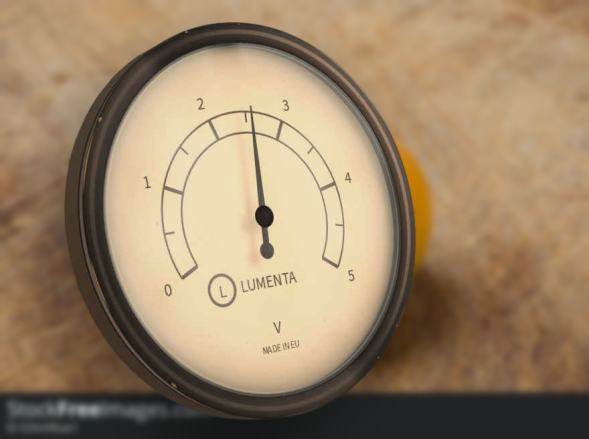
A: 2.5 V
